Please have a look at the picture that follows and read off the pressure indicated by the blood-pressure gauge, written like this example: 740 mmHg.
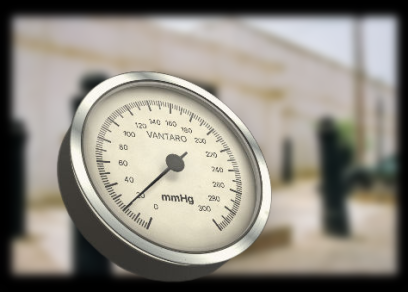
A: 20 mmHg
